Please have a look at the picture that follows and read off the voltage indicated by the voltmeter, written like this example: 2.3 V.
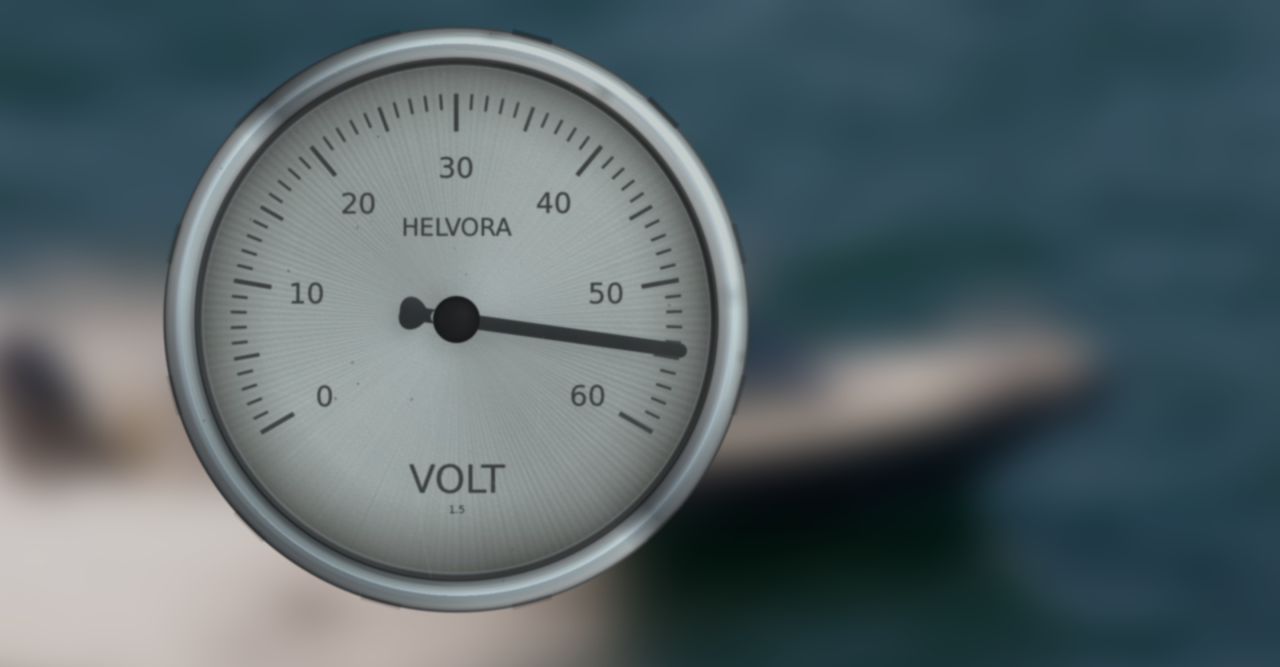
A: 54.5 V
